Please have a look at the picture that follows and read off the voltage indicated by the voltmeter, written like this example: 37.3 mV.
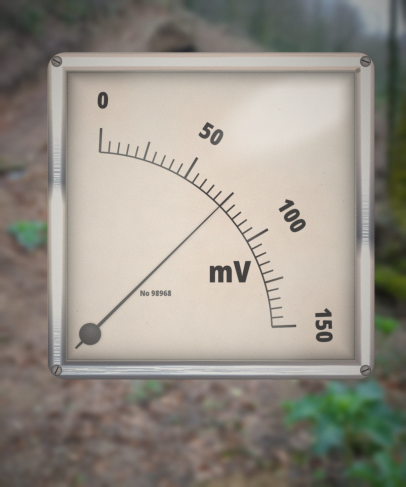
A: 75 mV
